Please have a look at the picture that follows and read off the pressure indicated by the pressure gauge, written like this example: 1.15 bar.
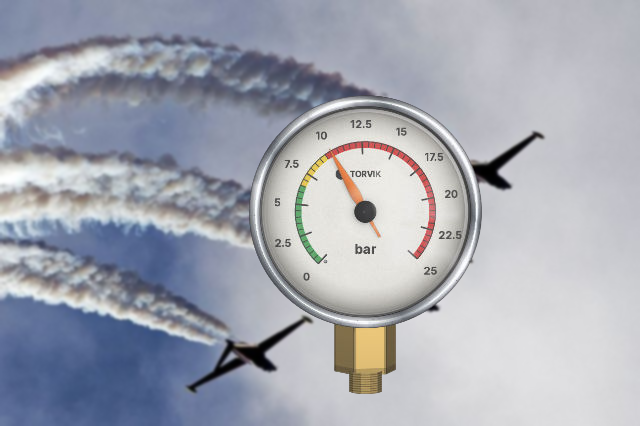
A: 10 bar
